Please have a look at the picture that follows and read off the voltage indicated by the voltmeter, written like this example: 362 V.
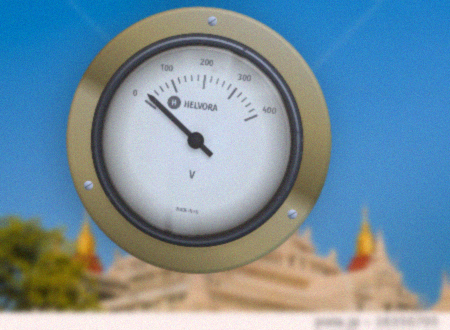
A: 20 V
